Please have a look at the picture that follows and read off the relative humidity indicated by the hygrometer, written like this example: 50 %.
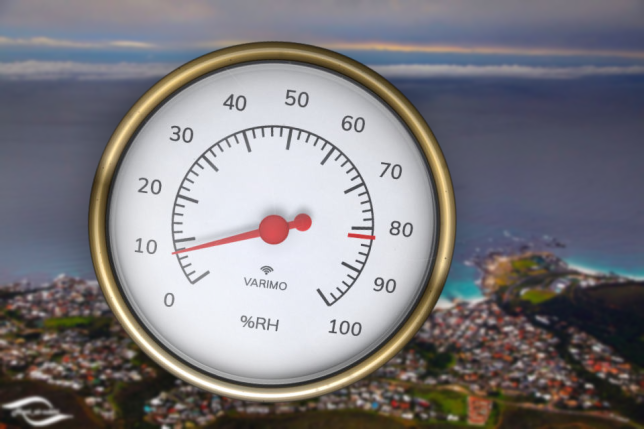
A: 8 %
